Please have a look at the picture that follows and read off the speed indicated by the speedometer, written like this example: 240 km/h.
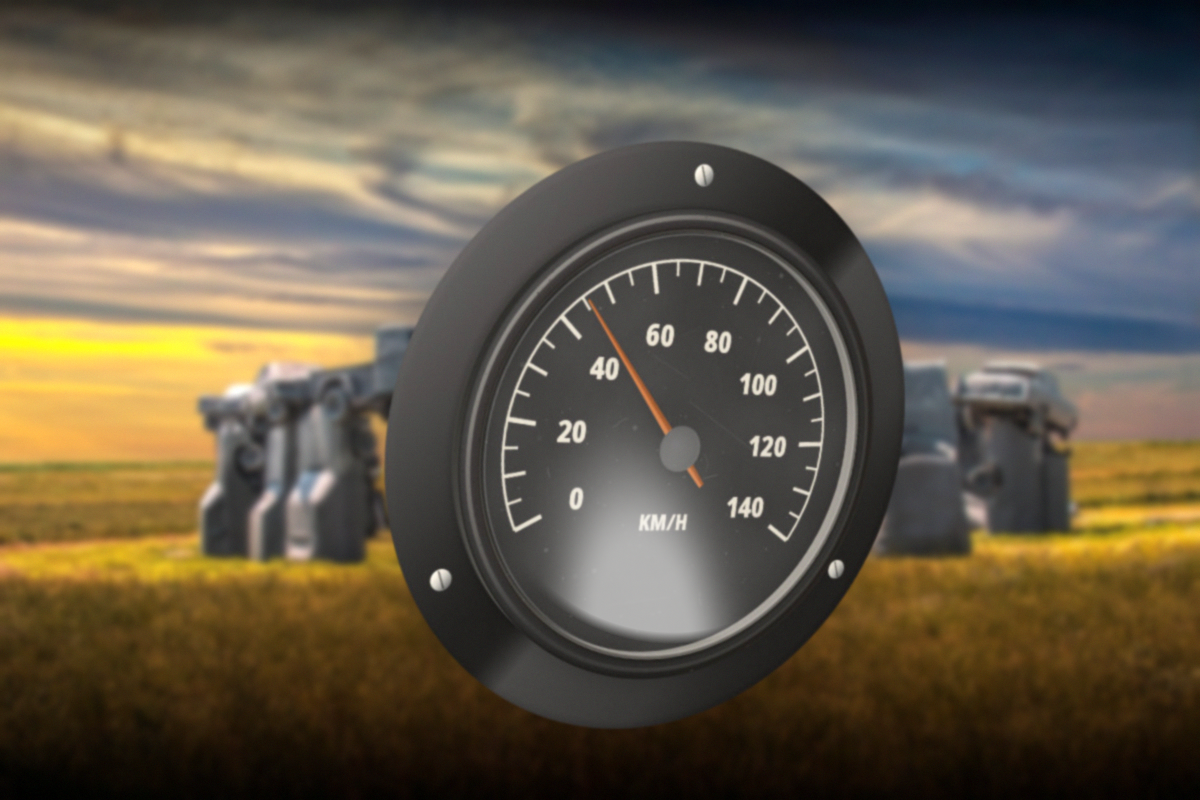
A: 45 km/h
